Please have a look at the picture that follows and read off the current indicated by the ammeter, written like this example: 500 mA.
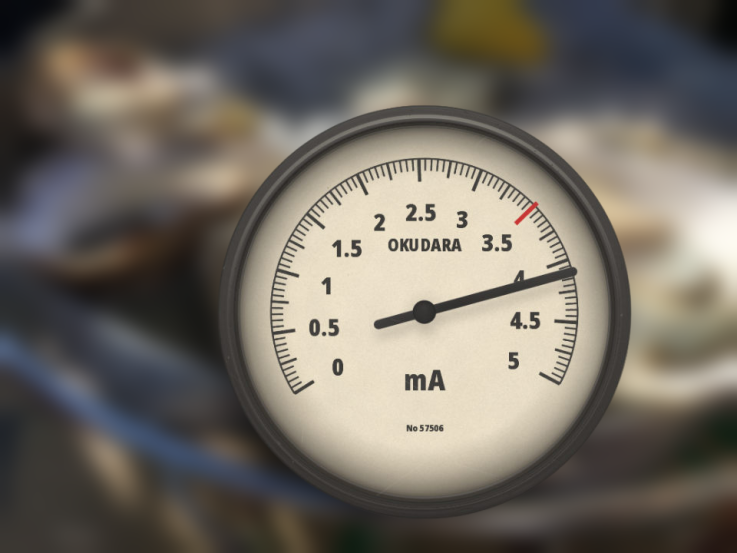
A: 4.1 mA
